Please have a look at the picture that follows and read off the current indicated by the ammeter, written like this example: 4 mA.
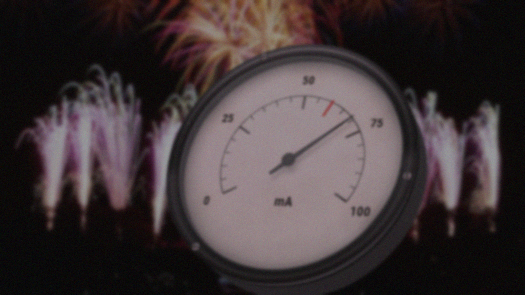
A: 70 mA
